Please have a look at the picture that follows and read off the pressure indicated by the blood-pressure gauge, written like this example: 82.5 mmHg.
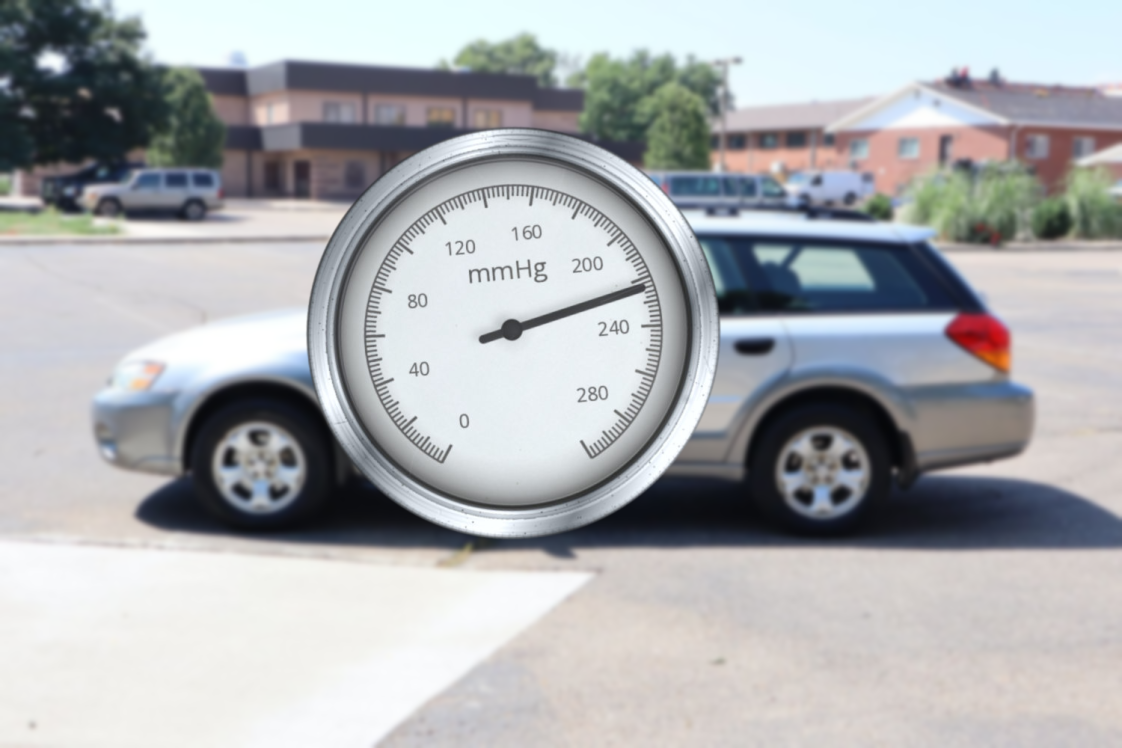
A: 224 mmHg
